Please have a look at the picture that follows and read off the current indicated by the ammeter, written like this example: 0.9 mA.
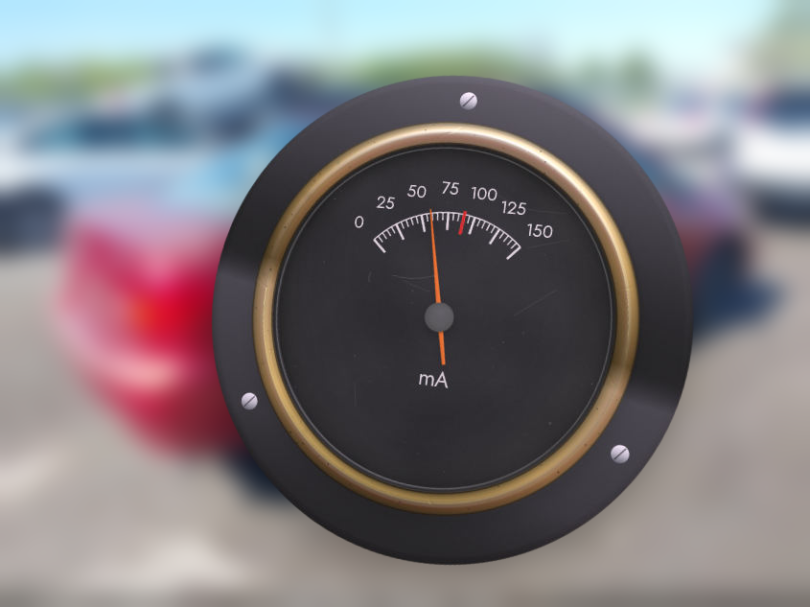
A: 60 mA
